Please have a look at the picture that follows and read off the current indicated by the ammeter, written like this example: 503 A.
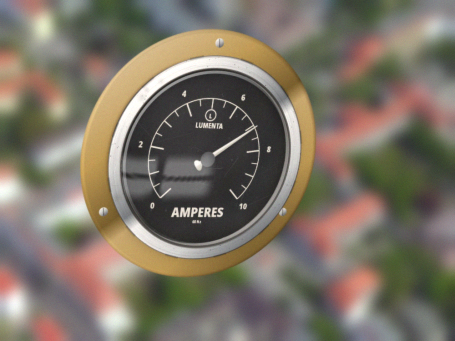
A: 7 A
